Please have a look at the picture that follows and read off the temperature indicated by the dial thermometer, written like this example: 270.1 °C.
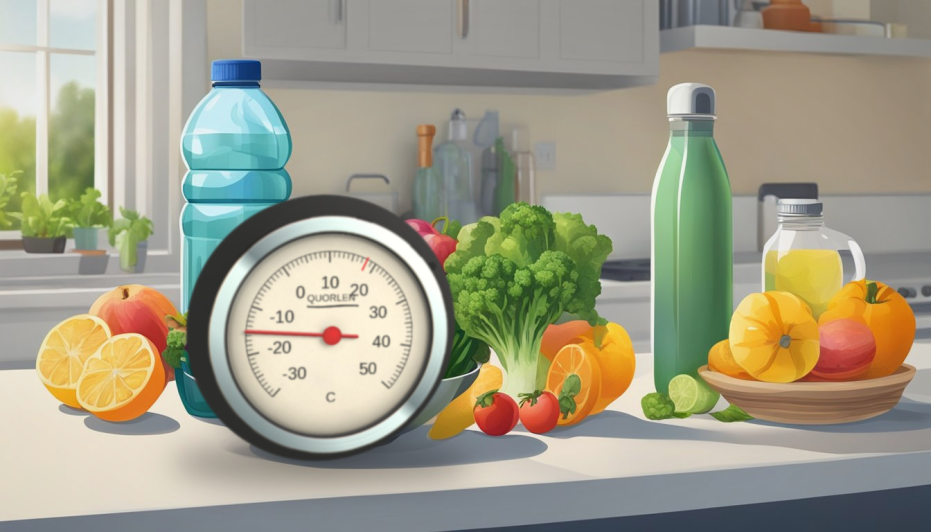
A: -15 °C
